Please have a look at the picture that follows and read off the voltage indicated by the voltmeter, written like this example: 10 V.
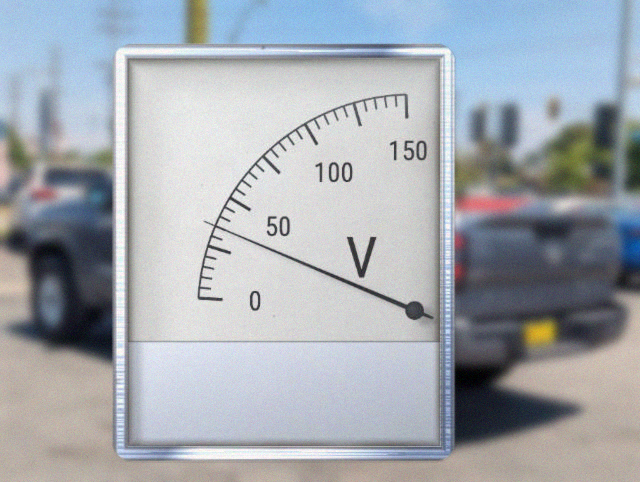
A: 35 V
